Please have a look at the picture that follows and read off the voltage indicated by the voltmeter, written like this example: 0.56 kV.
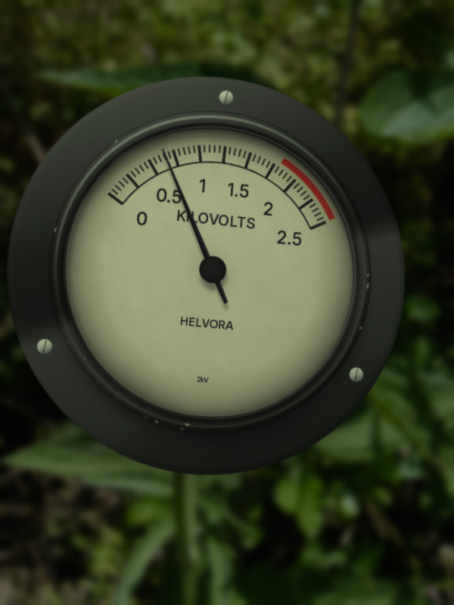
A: 0.65 kV
